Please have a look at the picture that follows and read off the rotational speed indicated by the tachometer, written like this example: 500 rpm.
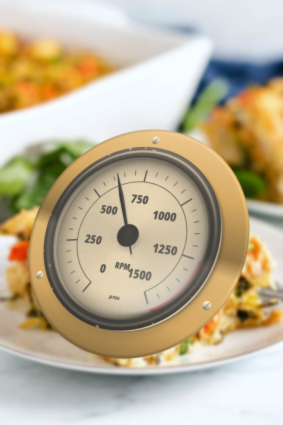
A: 625 rpm
